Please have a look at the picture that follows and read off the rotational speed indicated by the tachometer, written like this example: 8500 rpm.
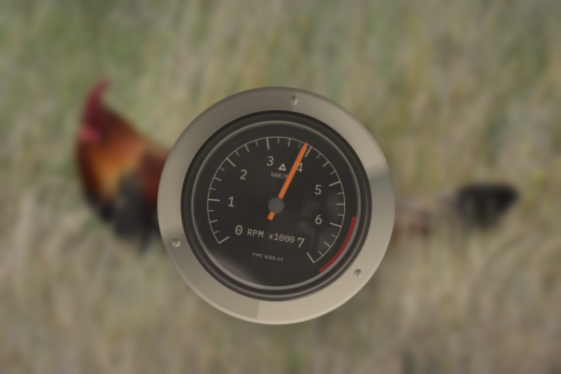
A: 3875 rpm
